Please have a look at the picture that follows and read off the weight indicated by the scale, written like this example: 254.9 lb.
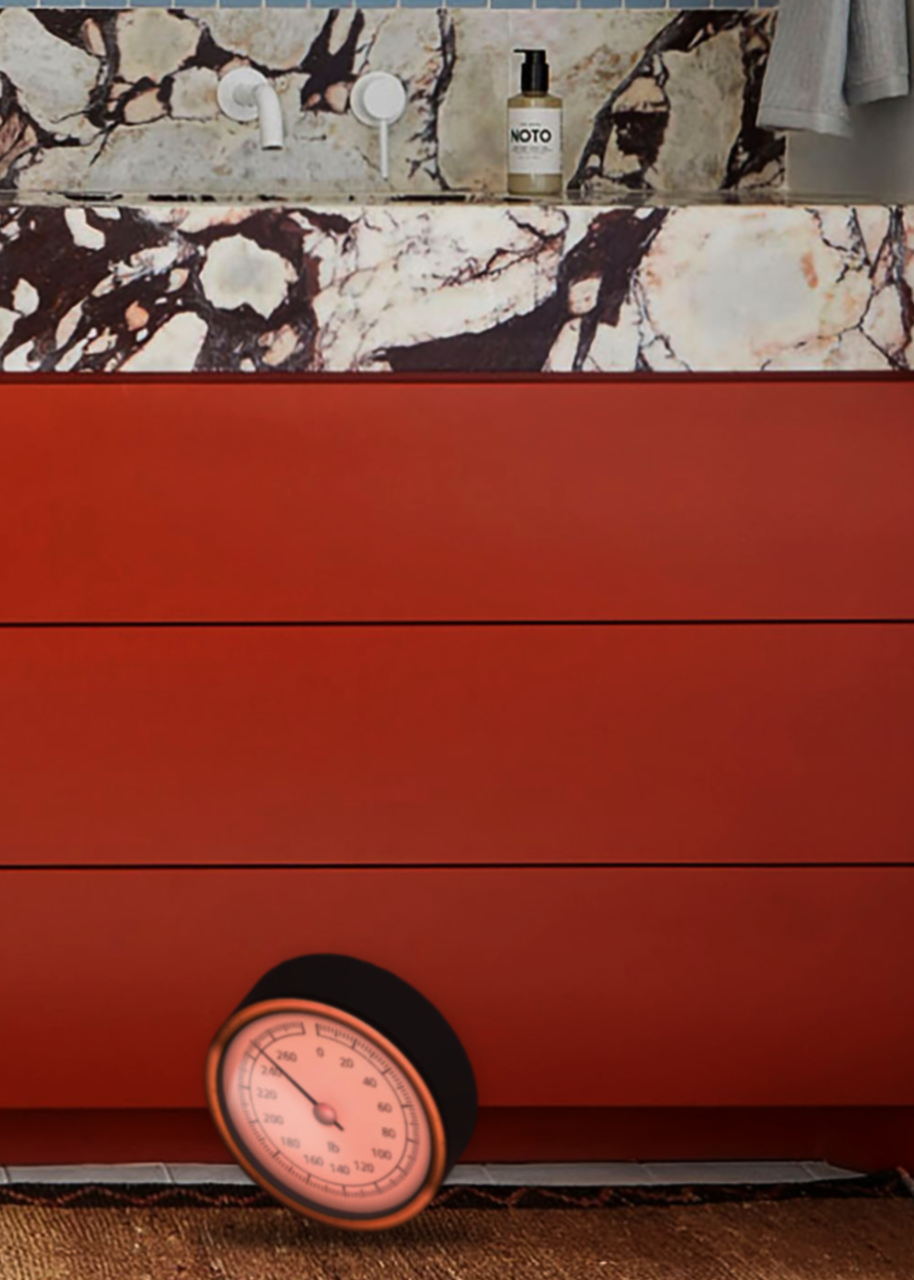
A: 250 lb
